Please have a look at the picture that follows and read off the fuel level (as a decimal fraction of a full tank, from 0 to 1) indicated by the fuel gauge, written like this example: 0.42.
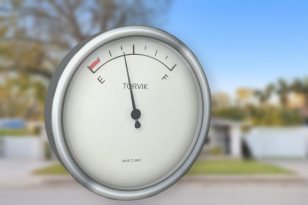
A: 0.375
